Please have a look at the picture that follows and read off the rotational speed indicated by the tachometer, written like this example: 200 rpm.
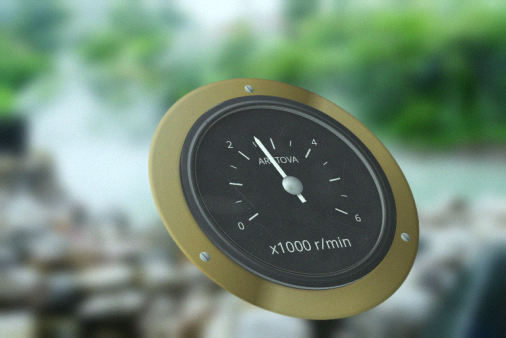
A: 2500 rpm
